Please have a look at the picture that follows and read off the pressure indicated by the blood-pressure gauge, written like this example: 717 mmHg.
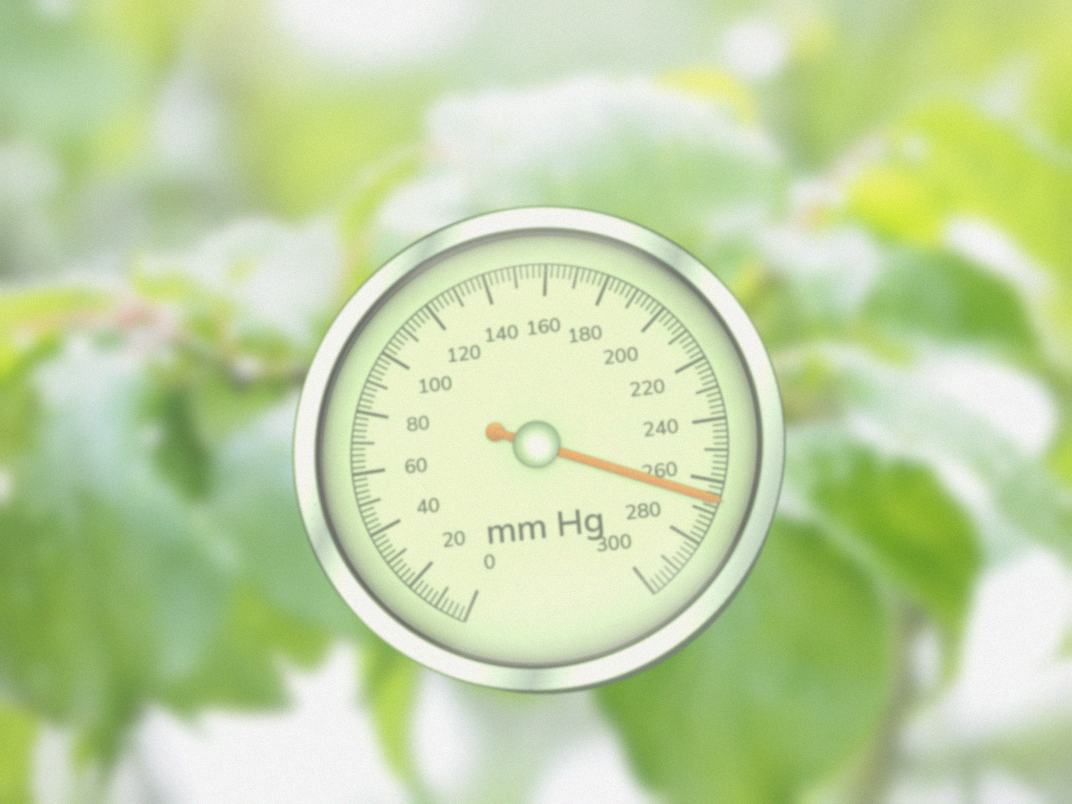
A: 266 mmHg
